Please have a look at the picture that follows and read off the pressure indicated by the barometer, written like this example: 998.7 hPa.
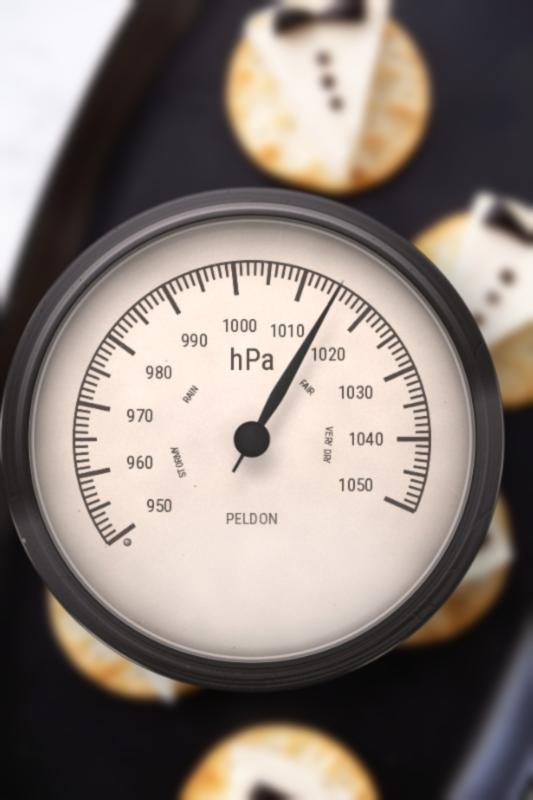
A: 1015 hPa
